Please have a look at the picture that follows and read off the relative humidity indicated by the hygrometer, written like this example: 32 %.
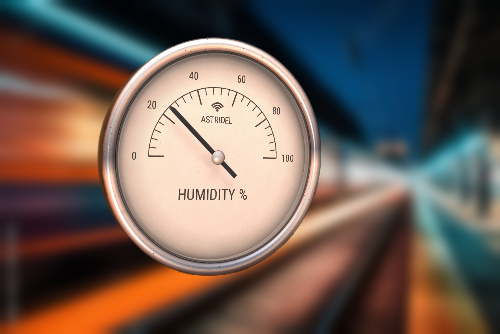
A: 24 %
